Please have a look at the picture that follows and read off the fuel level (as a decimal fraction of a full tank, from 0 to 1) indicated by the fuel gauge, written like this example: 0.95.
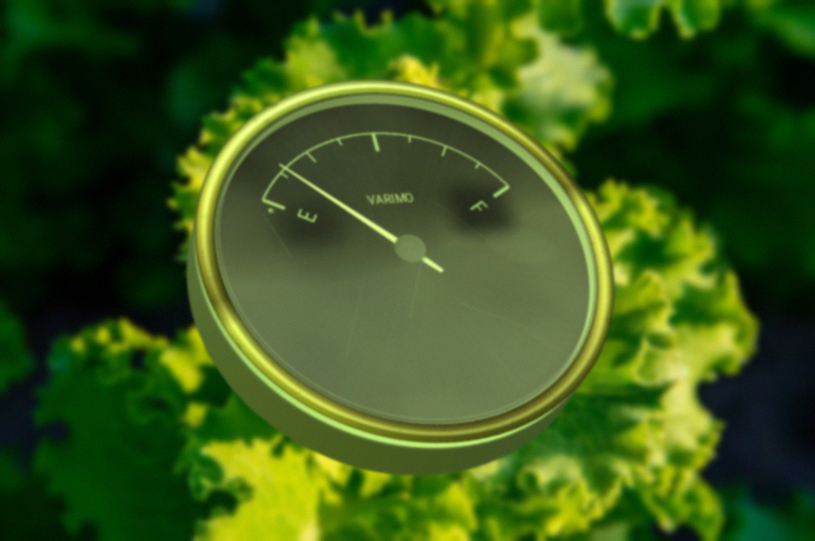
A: 0.125
